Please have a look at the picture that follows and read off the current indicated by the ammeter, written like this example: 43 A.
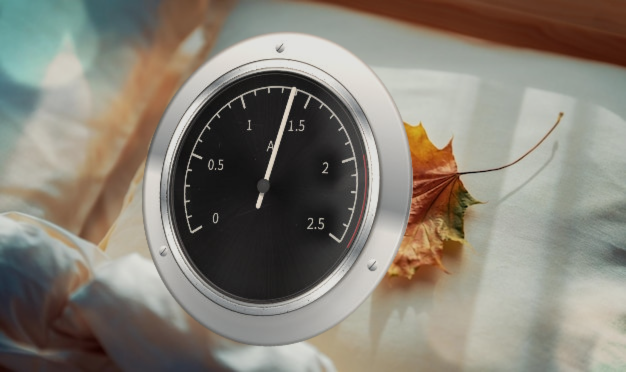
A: 1.4 A
